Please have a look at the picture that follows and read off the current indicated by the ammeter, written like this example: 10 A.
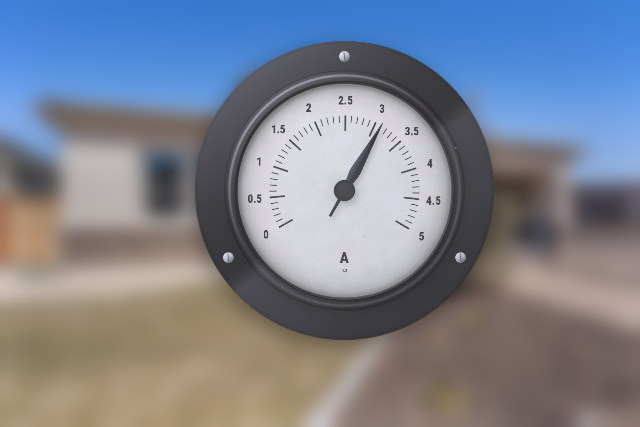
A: 3.1 A
